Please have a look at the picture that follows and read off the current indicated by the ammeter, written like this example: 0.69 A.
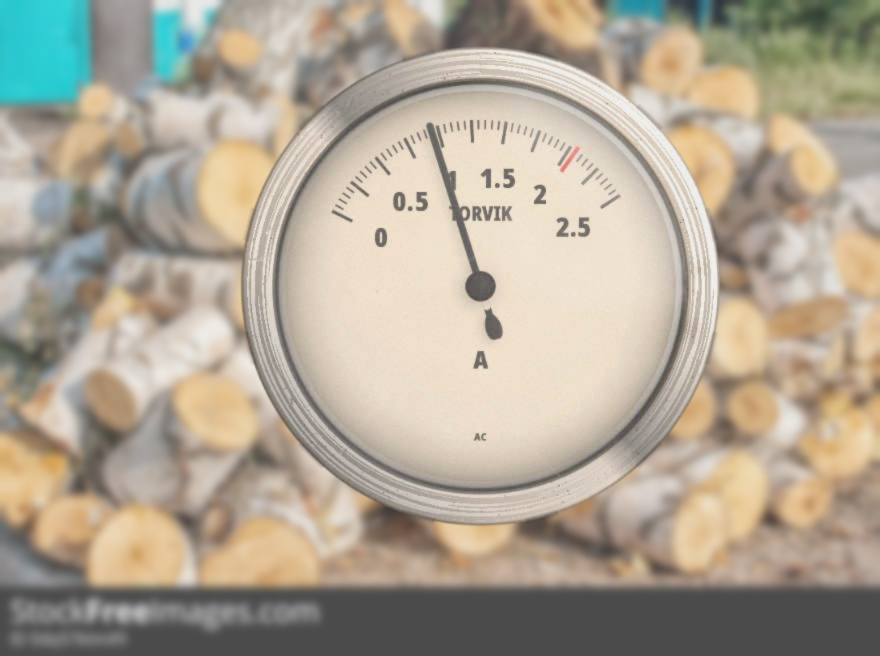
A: 0.95 A
